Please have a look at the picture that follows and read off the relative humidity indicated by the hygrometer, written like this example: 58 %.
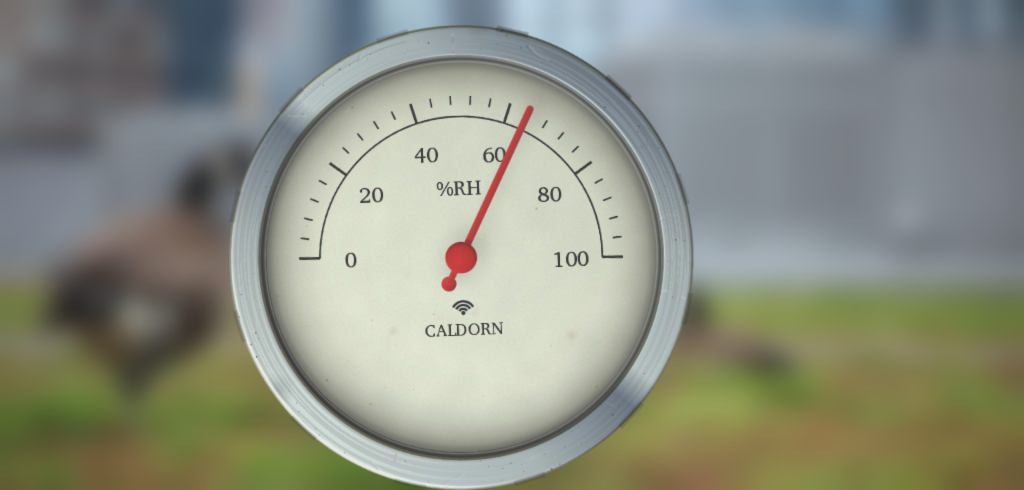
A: 64 %
